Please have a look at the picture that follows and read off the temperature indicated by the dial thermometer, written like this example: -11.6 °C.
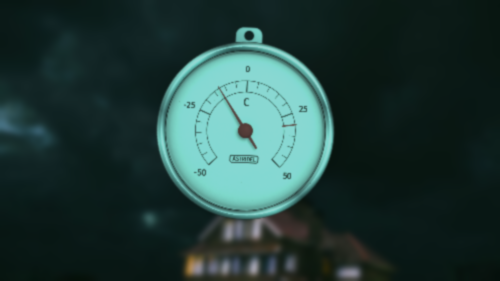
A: -12.5 °C
